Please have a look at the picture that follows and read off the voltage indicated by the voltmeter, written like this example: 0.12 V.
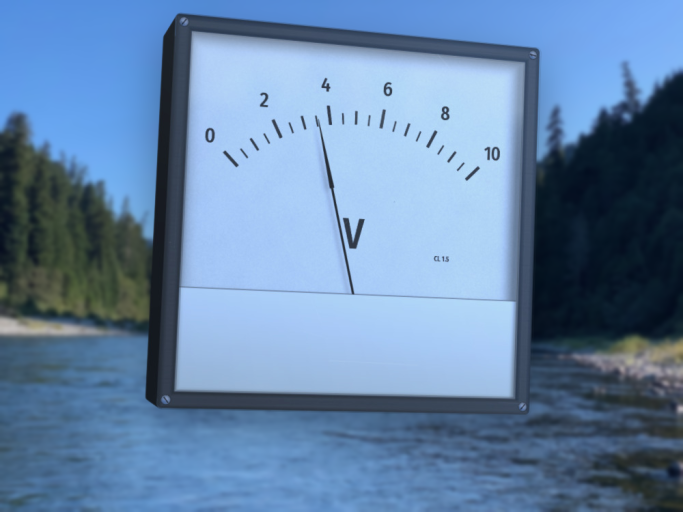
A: 3.5 V
